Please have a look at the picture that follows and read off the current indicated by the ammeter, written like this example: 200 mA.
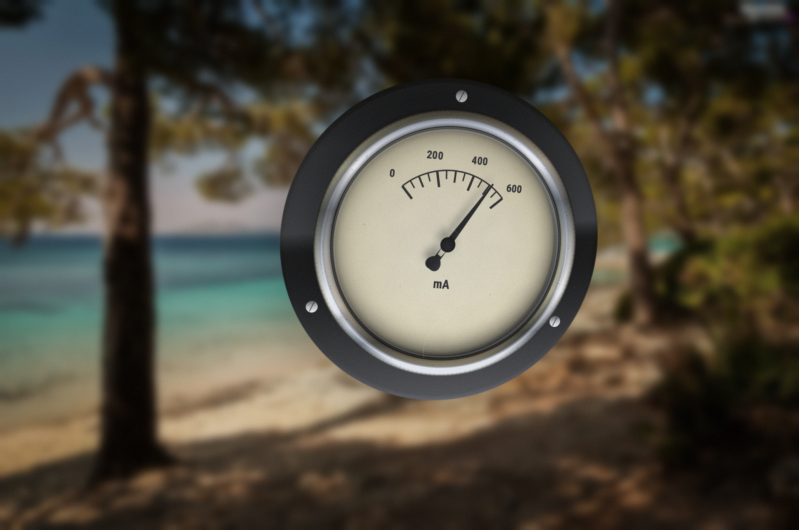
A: 500 mA
